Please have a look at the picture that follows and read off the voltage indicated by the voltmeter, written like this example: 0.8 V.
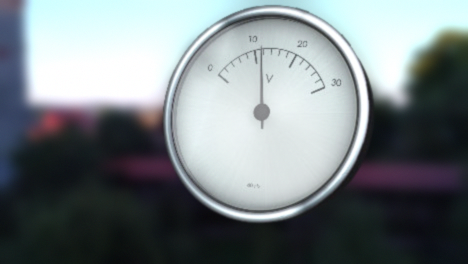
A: 12 V
